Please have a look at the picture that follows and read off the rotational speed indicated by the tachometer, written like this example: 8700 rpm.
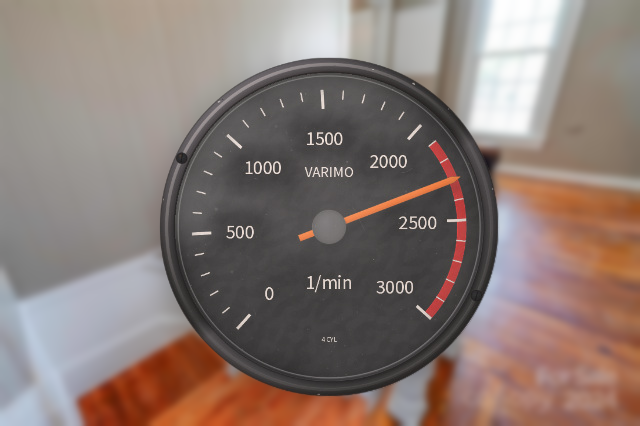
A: 2300 rpm
